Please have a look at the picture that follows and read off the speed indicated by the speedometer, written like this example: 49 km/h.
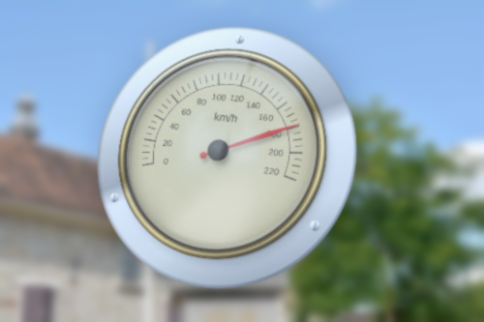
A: 180 km/h
